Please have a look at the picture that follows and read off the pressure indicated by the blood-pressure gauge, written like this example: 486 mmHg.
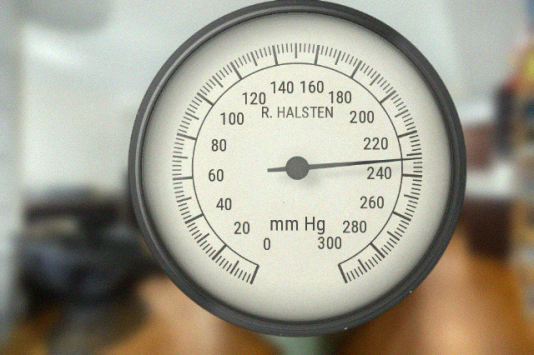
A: 232 mmHg
